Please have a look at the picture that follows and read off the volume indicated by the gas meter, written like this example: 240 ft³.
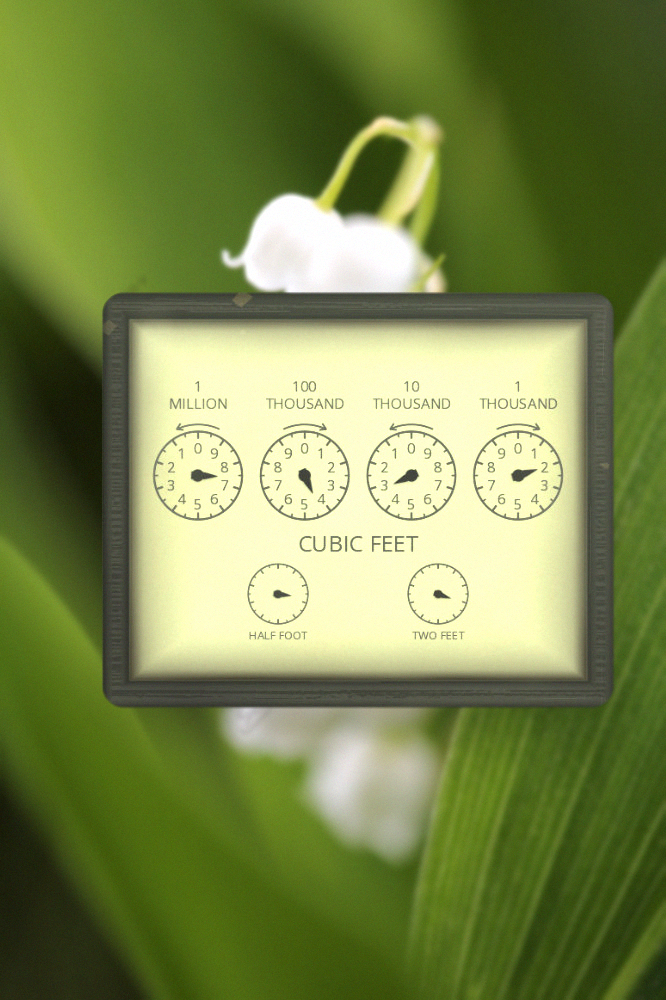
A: 743200 ft³
